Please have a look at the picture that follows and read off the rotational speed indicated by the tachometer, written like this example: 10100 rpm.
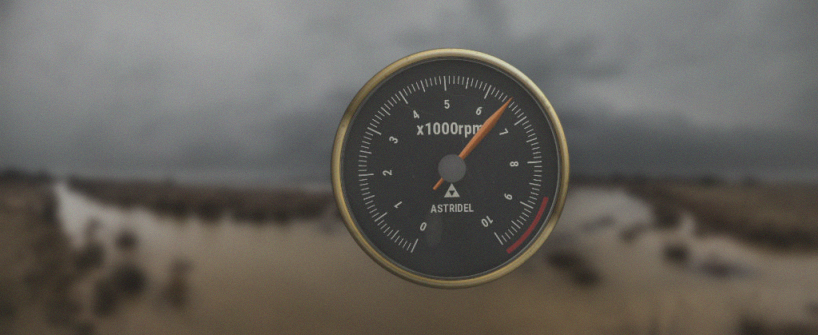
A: 6500 rpm
